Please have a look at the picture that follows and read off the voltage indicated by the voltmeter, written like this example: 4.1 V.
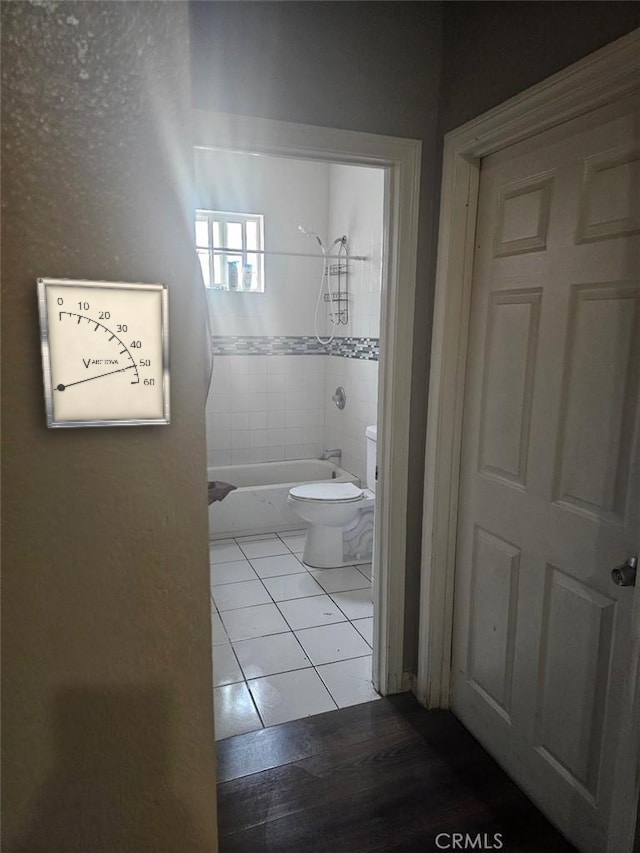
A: 50 V
